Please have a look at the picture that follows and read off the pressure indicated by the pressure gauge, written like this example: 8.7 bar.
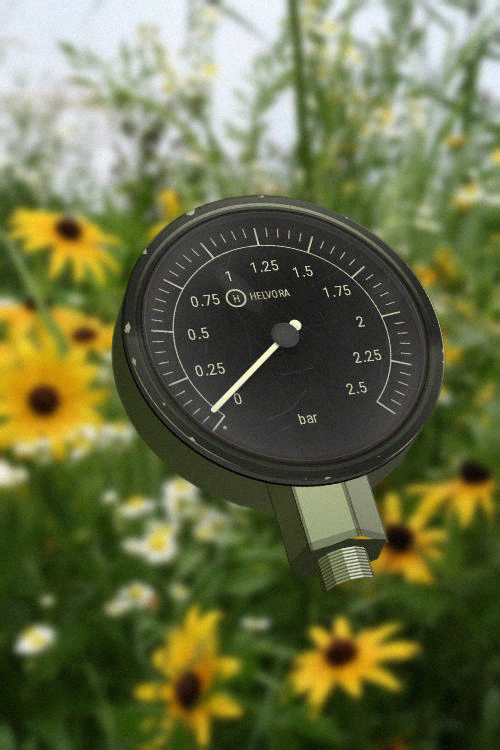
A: 0.05 bar
